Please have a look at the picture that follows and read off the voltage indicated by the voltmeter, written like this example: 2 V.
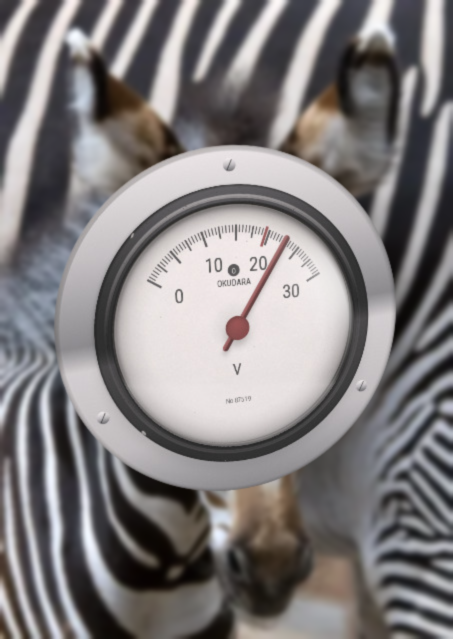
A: 22.5 V
